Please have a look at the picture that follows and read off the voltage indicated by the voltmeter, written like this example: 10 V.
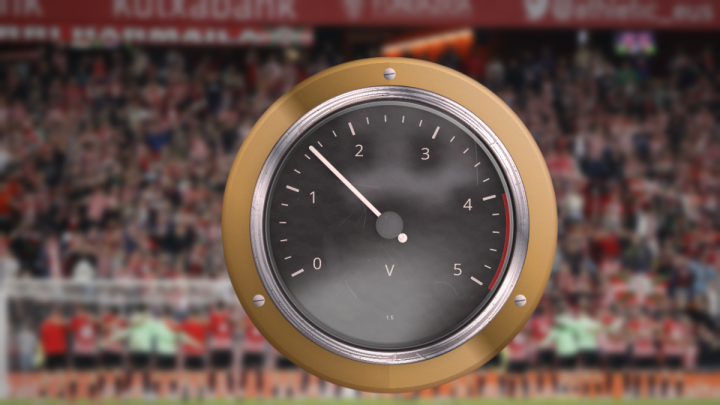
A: 1.5 V
